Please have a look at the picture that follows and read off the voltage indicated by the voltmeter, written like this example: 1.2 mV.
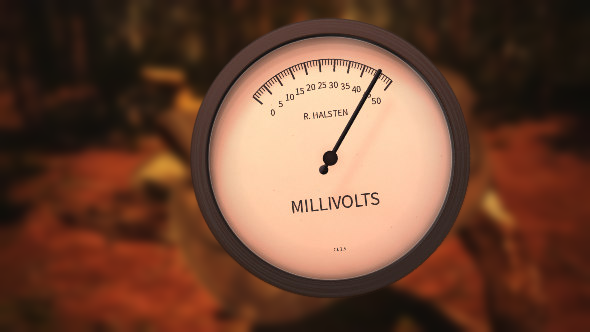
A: 45 mV
